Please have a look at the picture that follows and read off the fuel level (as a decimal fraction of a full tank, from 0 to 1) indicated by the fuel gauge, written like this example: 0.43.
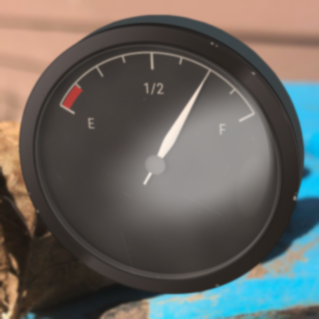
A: 0.75
